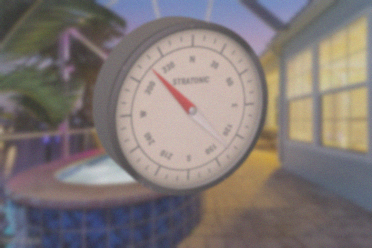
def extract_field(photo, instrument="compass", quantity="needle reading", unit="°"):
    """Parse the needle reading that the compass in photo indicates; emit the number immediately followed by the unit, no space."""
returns 315°
